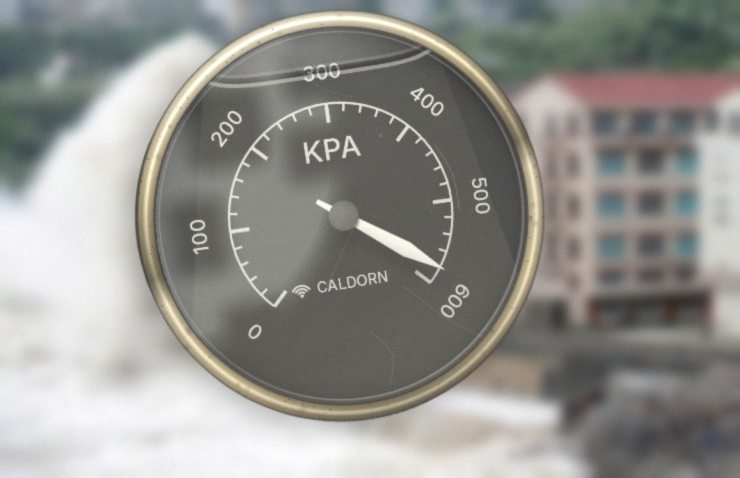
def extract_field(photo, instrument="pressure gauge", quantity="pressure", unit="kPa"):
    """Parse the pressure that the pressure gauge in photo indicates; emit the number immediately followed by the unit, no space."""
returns 580kPa
